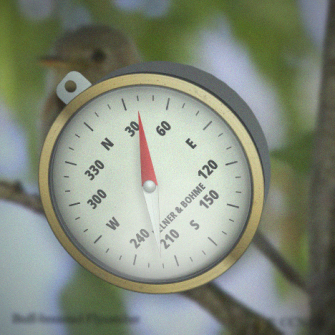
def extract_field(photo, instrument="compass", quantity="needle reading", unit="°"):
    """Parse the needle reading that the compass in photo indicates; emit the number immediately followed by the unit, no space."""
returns 40°
